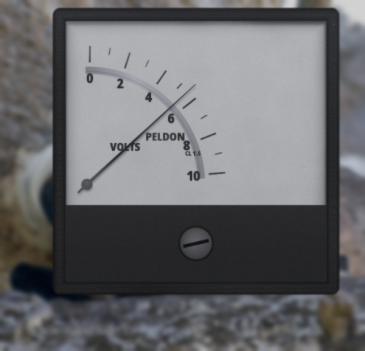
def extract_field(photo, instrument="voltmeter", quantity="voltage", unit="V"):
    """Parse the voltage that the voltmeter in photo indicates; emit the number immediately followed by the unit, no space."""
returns 5.5V
